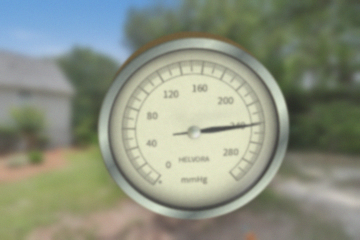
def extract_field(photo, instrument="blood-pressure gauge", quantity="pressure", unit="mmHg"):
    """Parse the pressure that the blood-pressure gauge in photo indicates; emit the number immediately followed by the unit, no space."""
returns 240mmHg
